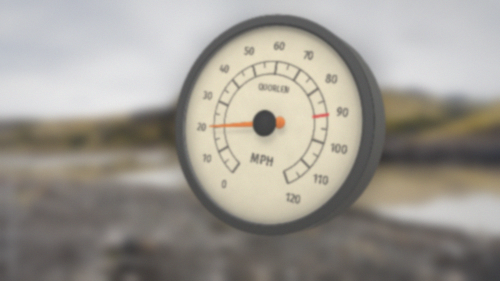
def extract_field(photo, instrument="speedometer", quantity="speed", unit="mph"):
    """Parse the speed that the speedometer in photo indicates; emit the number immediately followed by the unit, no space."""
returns 20mph
